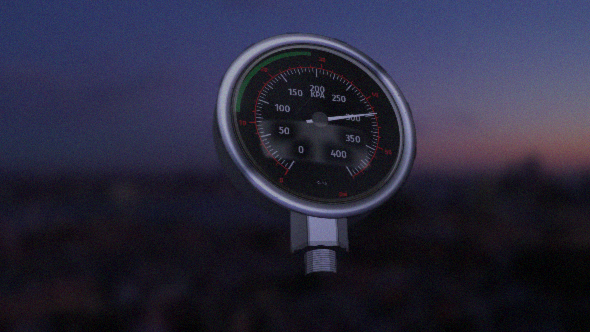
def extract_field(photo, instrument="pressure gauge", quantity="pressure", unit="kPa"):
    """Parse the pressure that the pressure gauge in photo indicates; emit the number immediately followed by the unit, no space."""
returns 300kPa
